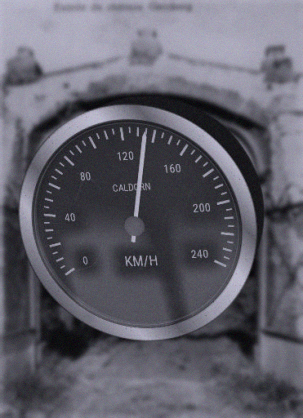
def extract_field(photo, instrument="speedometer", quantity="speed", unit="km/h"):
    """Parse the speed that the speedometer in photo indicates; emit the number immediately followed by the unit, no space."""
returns 135km/h
